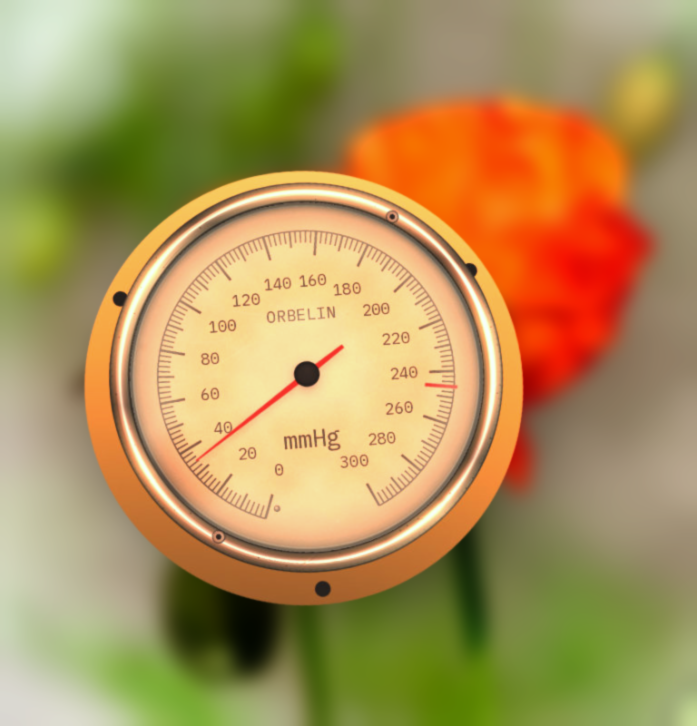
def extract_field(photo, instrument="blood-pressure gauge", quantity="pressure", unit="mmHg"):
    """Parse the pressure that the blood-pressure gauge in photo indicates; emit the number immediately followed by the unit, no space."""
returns 34mmHg
